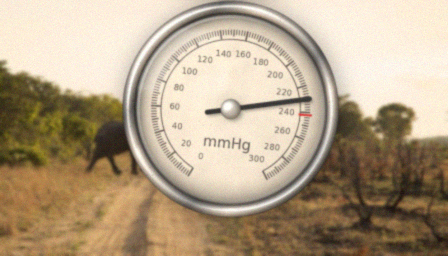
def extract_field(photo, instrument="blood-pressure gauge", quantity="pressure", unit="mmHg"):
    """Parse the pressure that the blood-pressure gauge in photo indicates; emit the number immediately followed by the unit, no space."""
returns 230mmHg
